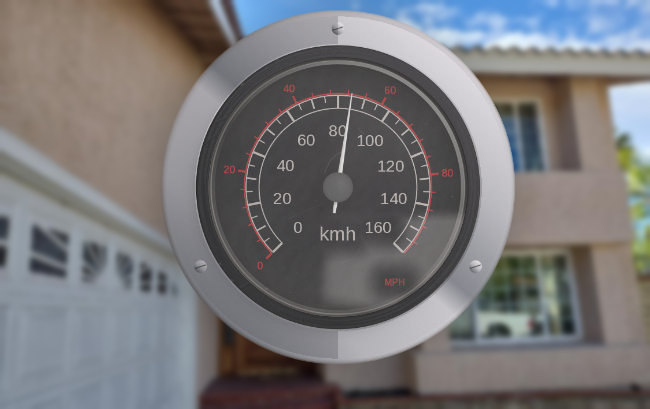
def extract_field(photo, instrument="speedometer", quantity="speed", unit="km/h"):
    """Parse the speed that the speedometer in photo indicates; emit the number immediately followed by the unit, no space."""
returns 85km/h
